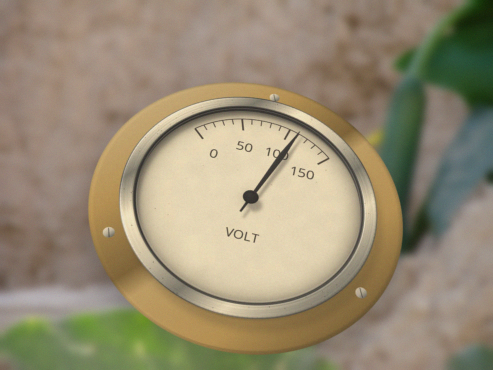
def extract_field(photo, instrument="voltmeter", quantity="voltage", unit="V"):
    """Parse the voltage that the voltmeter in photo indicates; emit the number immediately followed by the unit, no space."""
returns 110V
